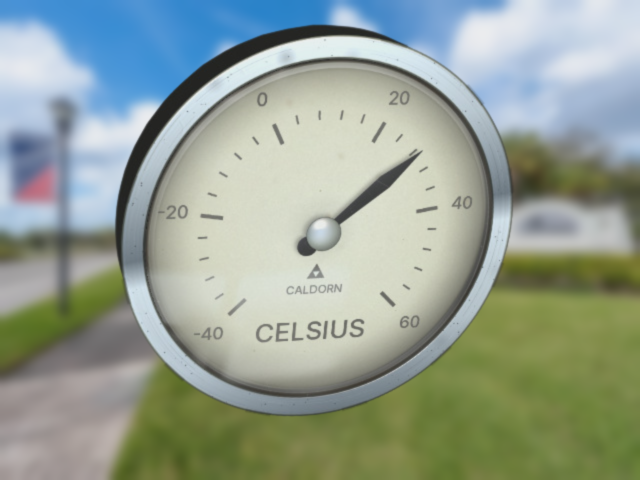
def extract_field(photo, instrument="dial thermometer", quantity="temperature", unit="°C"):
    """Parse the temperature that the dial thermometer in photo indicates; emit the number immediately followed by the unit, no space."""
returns 28°C
